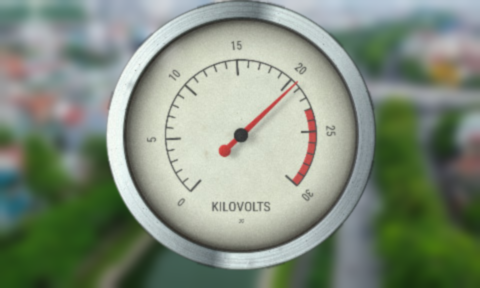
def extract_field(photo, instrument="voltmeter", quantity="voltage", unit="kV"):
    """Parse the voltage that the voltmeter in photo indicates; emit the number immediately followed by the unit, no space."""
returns 20.5kV
